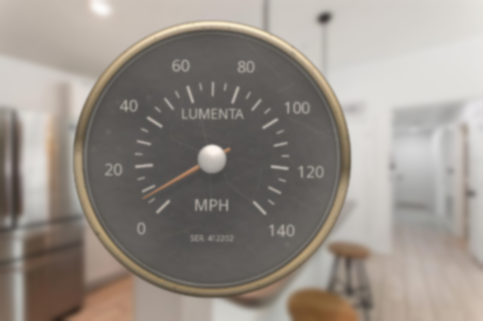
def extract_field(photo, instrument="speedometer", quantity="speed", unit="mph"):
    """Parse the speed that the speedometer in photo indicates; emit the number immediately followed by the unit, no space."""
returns 7.5mph
